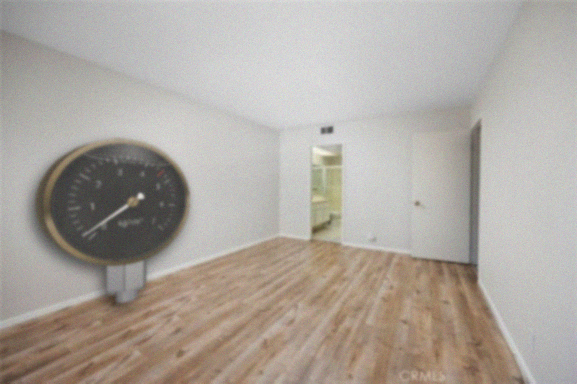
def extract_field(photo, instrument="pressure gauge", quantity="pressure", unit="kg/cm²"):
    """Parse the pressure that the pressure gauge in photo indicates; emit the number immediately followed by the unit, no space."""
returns 0.2kg/cm²
